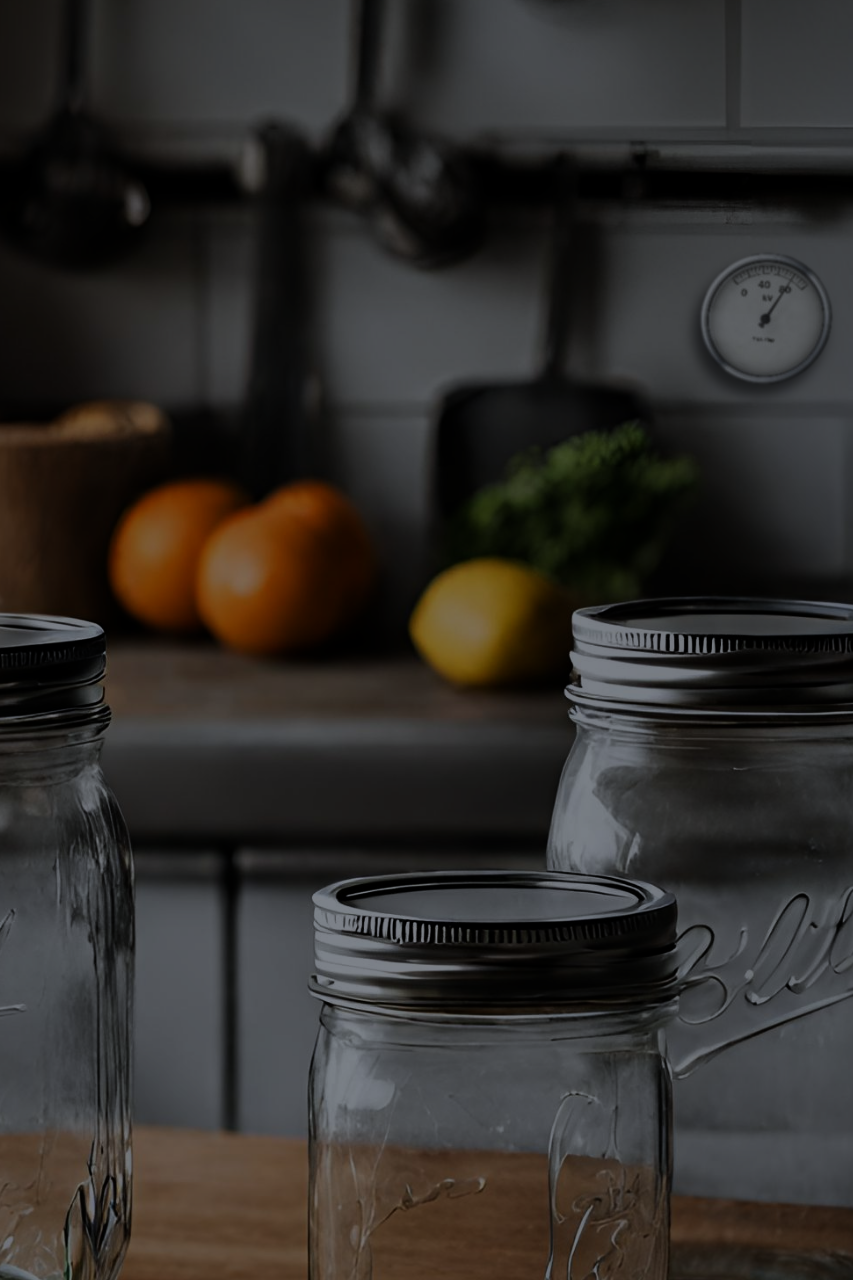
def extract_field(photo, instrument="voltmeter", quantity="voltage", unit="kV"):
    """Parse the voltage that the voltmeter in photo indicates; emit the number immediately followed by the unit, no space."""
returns 80kV
